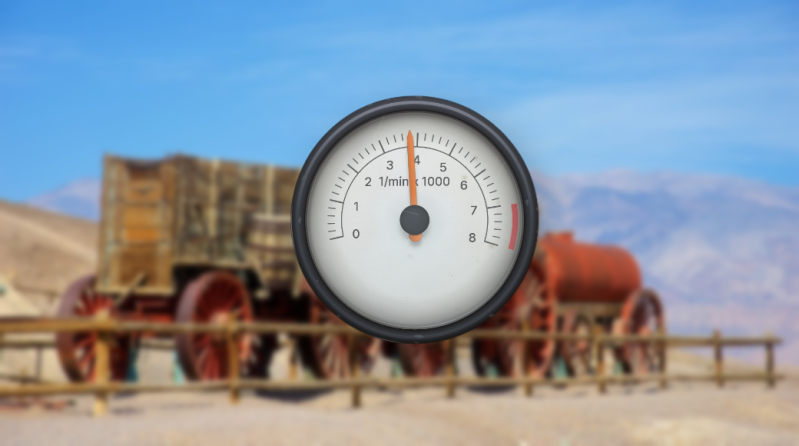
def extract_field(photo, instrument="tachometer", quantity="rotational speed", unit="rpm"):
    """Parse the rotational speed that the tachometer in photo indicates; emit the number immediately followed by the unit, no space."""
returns 3800rpm
